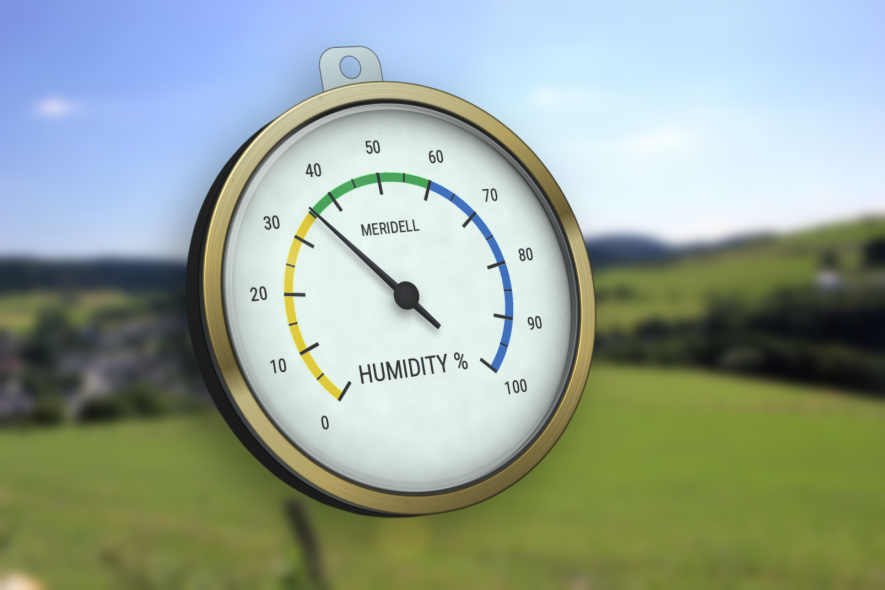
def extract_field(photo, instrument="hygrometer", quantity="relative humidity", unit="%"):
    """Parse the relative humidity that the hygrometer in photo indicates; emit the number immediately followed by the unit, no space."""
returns 35%
